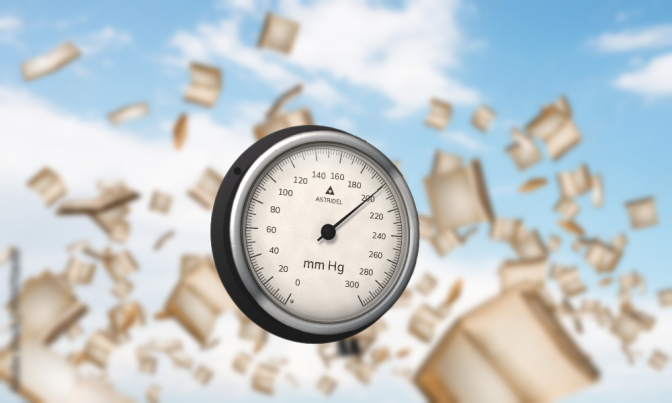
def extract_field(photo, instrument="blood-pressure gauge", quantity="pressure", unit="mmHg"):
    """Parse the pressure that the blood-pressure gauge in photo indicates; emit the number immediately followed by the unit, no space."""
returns 200mmHg
